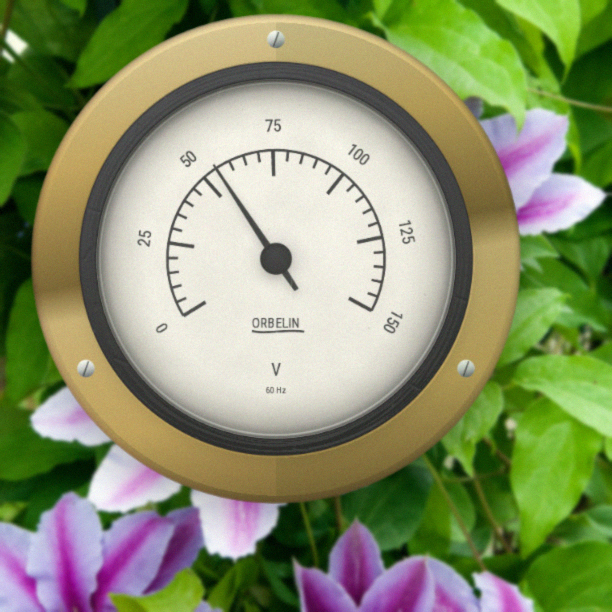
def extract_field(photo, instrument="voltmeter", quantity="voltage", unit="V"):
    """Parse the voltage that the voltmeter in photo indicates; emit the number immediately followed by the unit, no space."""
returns 55V
